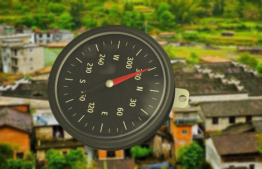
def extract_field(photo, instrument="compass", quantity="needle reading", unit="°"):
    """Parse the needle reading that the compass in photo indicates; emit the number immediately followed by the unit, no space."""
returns 330°
